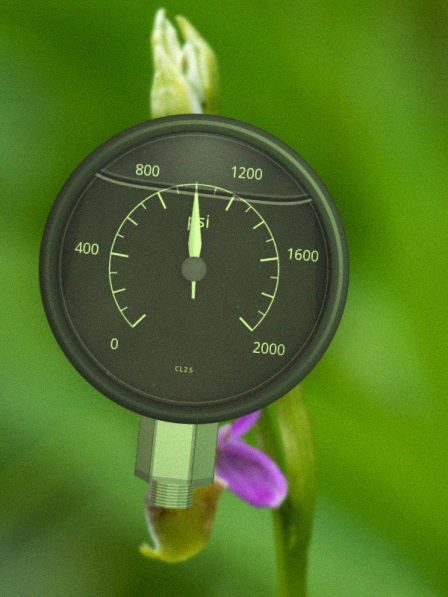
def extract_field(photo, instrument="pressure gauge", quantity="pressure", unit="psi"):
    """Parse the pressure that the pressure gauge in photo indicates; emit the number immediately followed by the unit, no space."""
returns 1000psi
